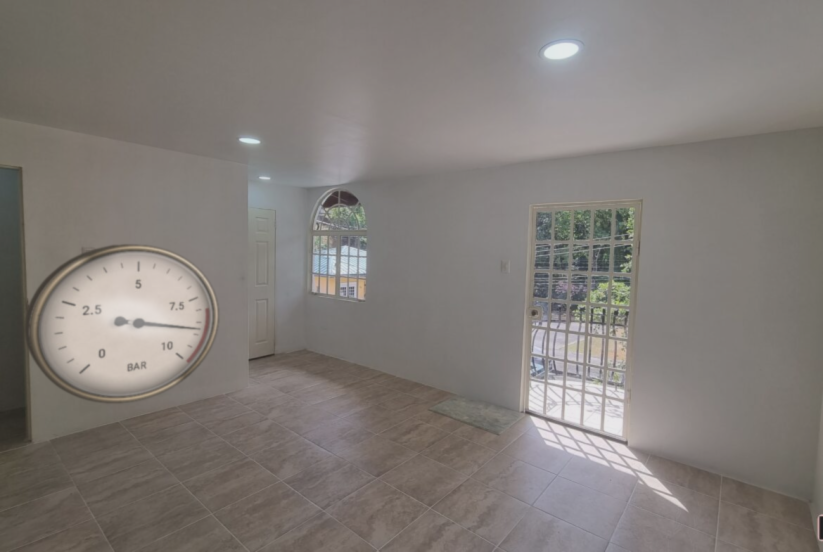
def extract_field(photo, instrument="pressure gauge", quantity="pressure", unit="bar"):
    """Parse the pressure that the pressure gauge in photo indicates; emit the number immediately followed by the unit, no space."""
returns 8.75bar
